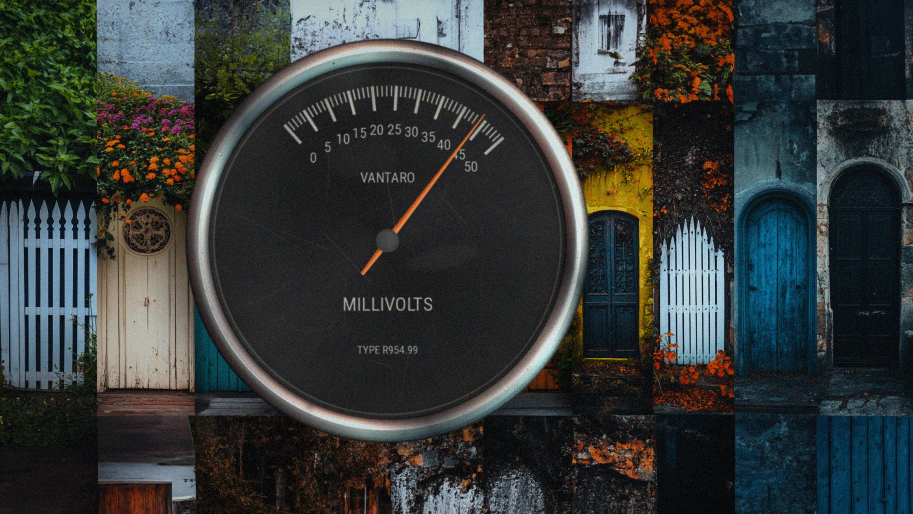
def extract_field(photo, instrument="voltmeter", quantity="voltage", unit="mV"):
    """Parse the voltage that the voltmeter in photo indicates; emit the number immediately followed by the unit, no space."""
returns 44mV
